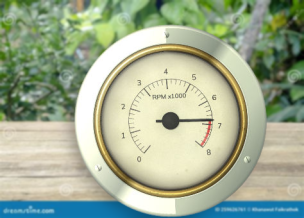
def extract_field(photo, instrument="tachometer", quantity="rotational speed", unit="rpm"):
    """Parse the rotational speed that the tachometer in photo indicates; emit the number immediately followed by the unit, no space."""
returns 6800rpm
